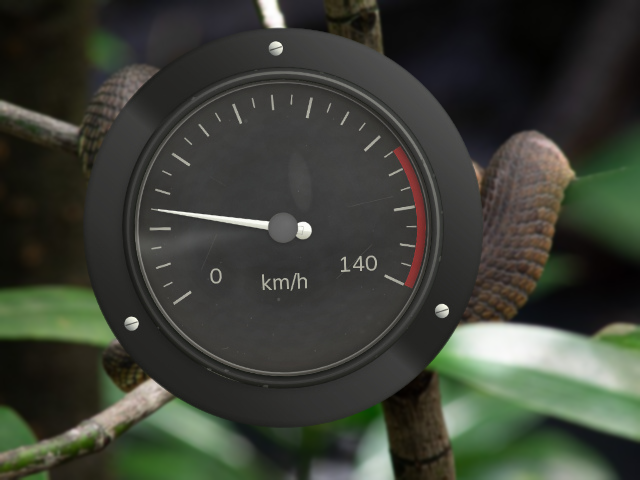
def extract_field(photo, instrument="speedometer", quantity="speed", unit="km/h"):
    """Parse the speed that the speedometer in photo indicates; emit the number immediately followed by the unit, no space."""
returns 25km/h
